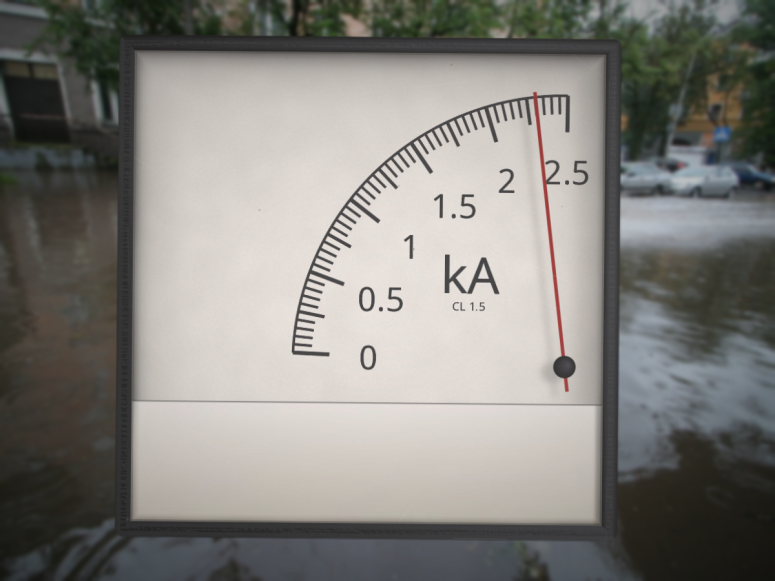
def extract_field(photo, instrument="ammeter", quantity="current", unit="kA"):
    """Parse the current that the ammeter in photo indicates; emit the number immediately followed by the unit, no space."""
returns 2.3kA
